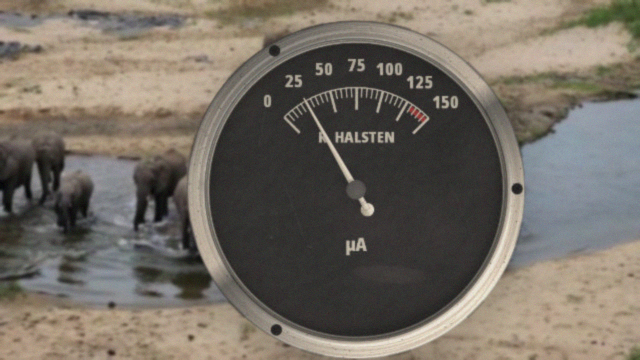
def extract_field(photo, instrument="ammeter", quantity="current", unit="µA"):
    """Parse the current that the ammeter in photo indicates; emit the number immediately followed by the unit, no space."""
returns 25µA
